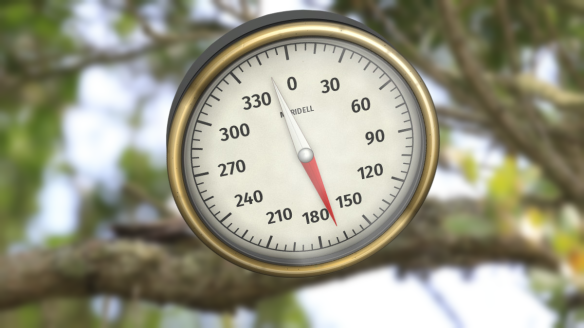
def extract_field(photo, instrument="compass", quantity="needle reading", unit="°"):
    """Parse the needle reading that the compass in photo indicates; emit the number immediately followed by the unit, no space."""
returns 167.5°
